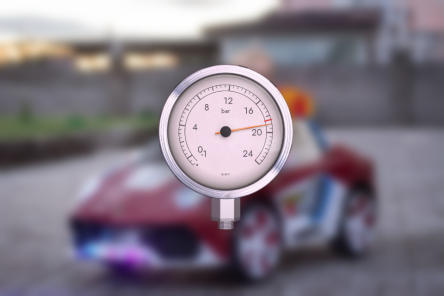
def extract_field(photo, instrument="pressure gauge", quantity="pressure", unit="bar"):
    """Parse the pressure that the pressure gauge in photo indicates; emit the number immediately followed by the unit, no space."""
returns 19bar
